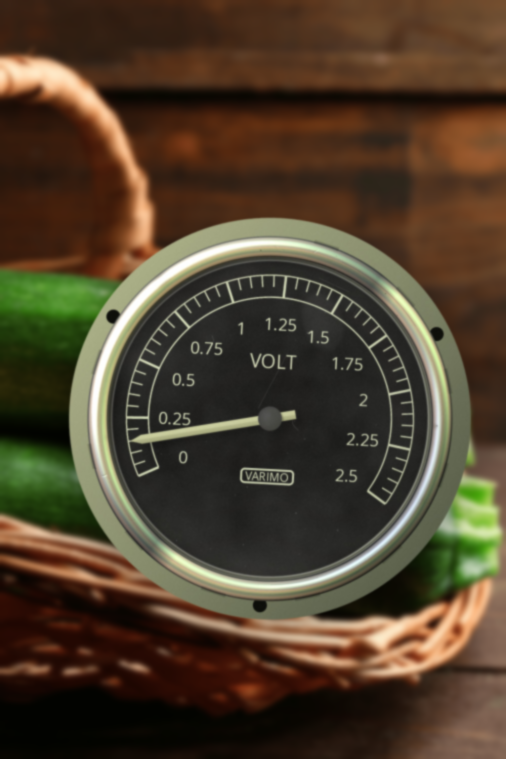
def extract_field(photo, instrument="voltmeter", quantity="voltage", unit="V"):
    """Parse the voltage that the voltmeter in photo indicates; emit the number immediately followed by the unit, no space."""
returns 0.15V
